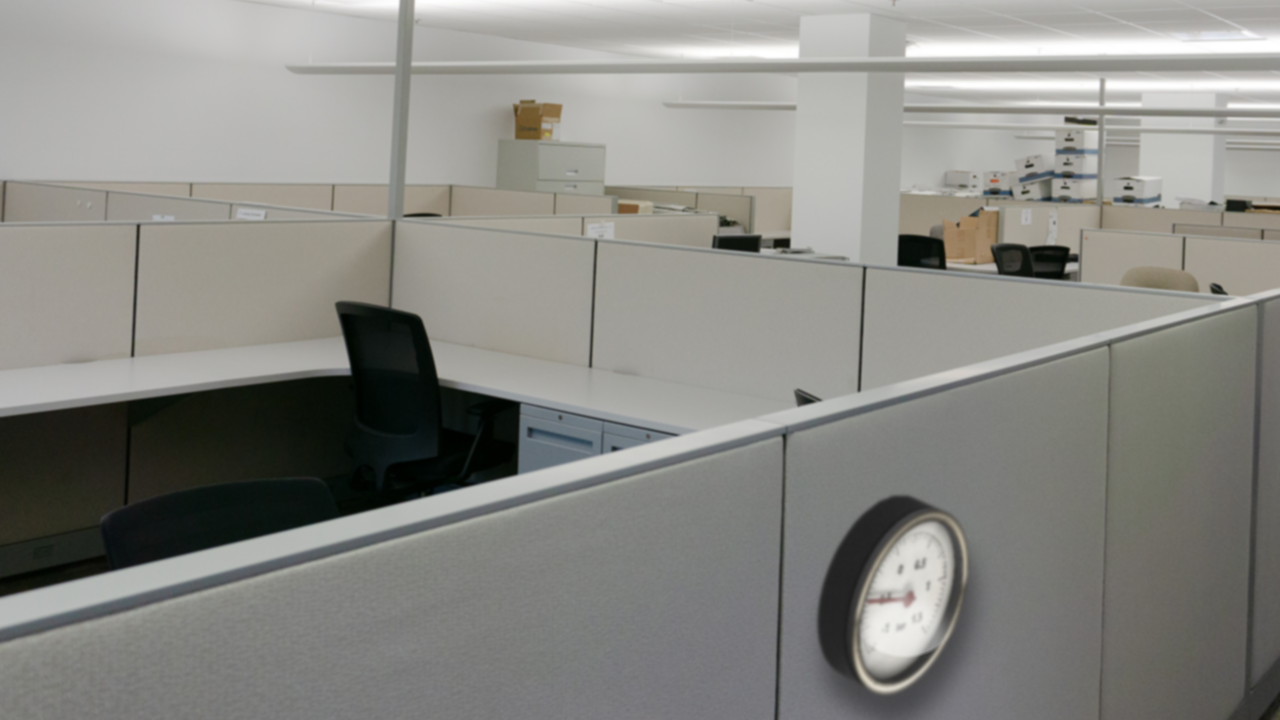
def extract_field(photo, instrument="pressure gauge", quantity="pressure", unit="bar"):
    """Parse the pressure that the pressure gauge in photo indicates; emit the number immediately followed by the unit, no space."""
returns -0.5bar
